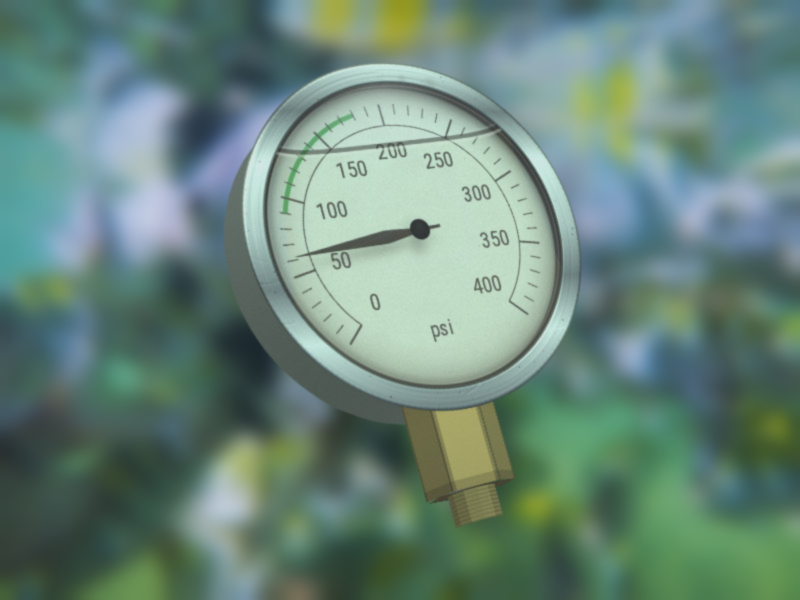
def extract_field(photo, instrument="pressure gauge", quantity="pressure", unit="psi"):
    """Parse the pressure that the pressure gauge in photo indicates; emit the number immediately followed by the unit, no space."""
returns 60psi
